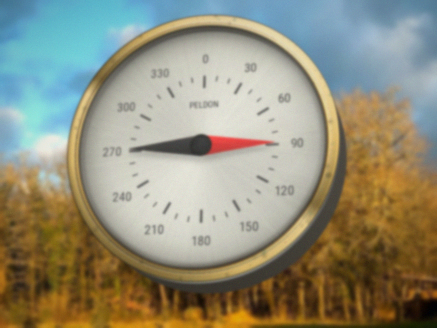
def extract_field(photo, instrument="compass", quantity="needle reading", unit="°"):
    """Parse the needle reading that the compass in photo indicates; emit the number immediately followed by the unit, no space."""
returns 90°
